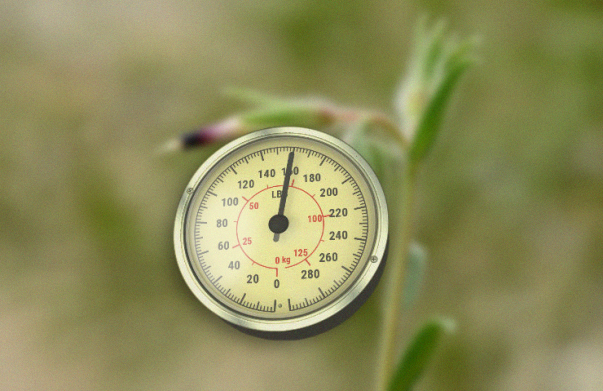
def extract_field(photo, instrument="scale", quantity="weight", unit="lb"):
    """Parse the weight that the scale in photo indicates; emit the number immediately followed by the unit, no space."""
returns 160lb
